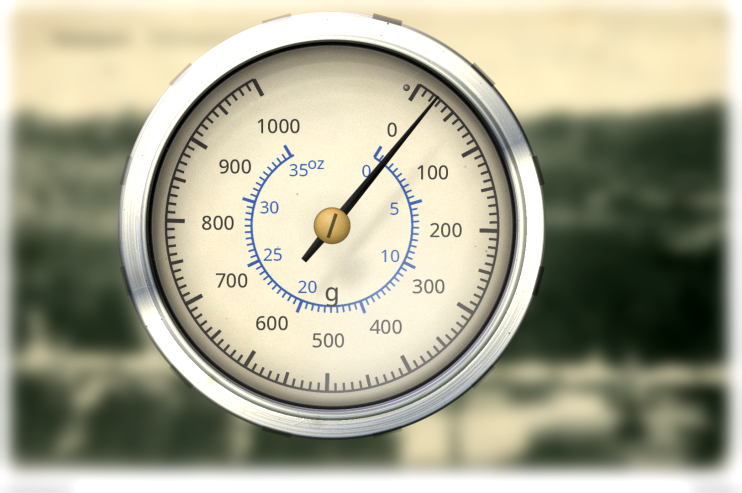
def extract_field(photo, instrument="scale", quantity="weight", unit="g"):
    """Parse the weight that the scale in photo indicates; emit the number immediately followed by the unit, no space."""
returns 25g
